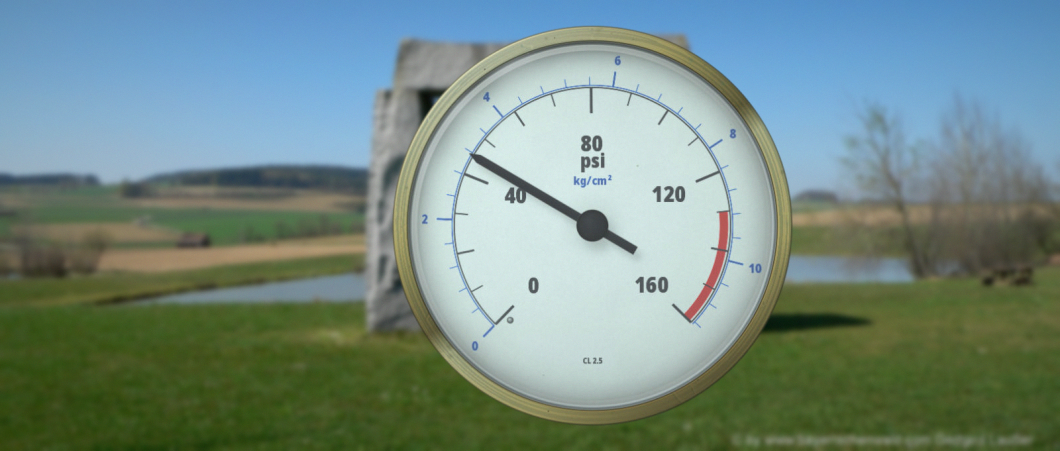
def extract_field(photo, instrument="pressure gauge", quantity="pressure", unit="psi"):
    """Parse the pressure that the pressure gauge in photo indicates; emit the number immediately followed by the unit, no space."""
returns 45psi
